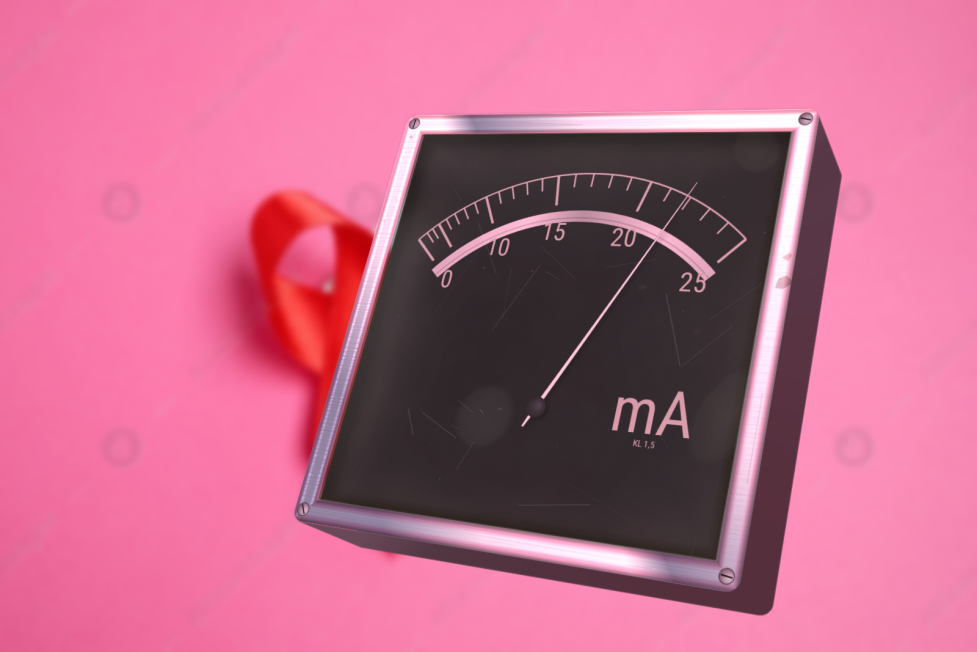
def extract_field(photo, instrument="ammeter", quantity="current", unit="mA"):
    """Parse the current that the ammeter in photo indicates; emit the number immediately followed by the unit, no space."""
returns 22mA
